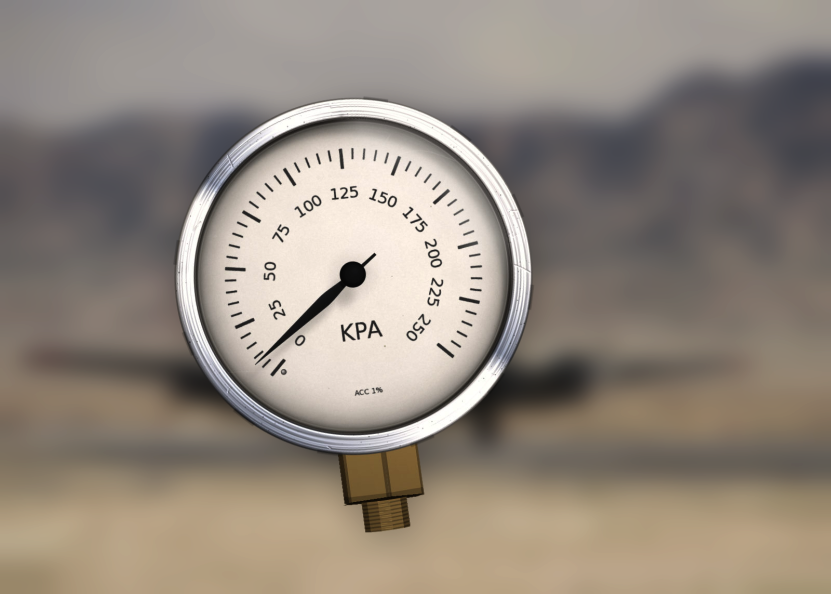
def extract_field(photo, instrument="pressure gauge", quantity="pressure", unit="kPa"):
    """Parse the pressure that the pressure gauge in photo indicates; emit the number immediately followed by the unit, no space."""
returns 7.5kPa
